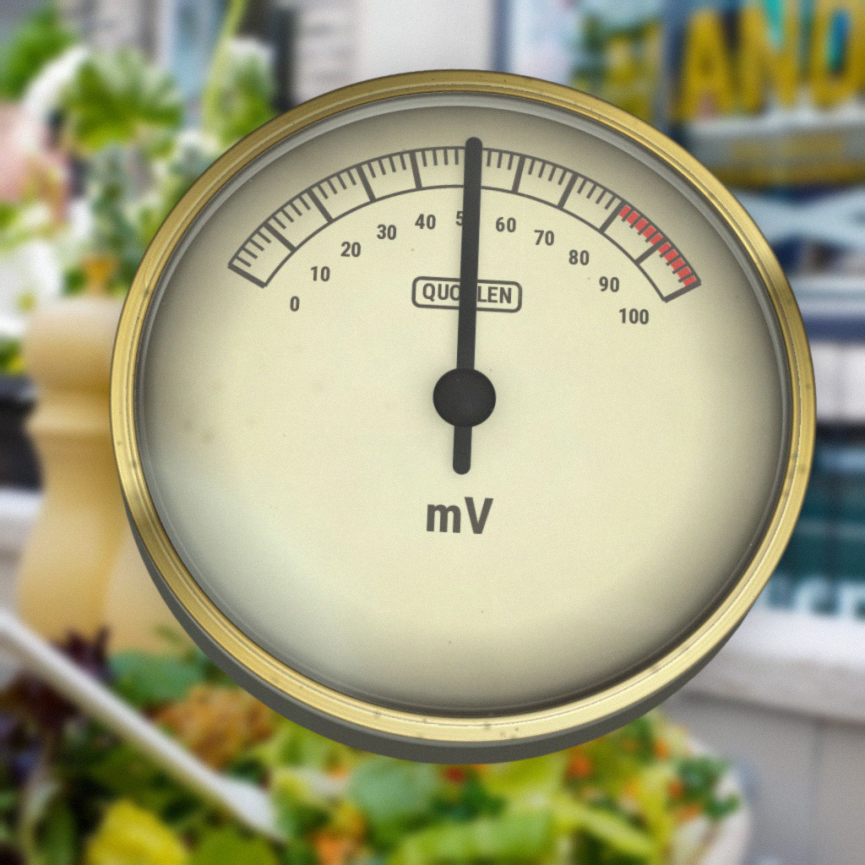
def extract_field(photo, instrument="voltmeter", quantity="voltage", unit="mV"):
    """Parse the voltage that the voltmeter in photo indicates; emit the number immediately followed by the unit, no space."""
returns 51mV
